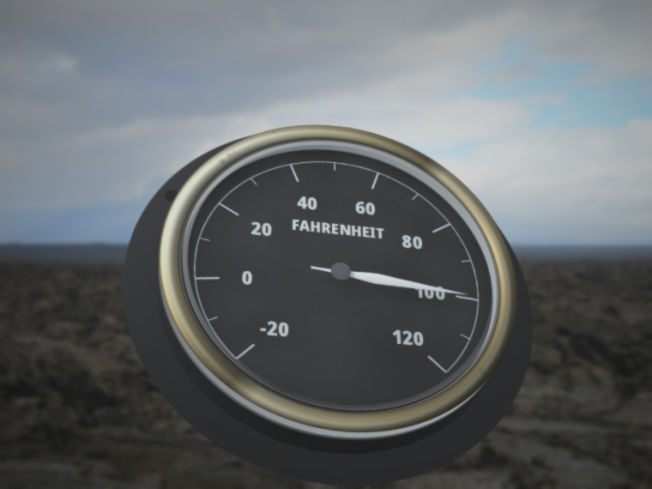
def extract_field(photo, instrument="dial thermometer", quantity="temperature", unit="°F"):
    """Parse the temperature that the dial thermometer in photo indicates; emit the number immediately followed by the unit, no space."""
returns 100°F
